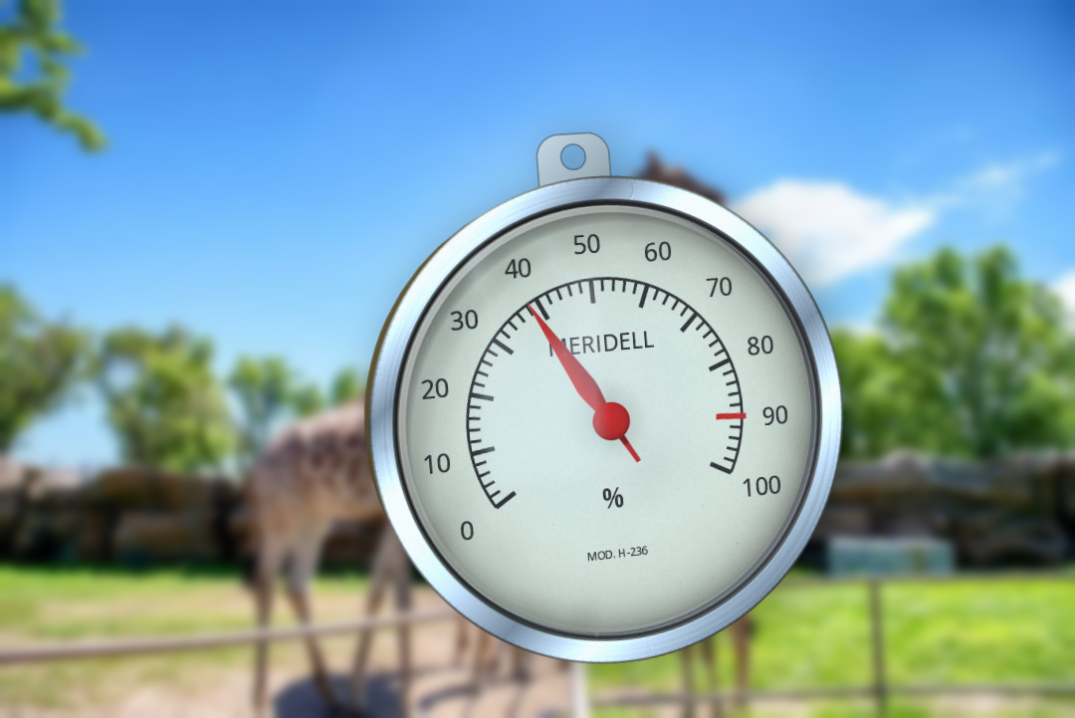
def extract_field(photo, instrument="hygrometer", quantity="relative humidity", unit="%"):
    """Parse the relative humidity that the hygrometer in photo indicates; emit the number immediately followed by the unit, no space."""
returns 38%
